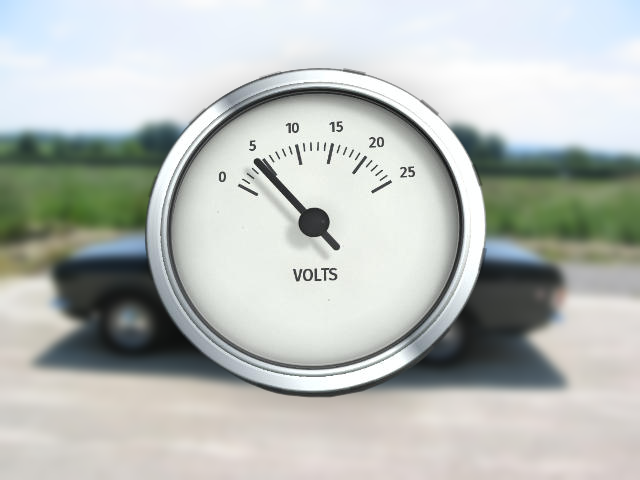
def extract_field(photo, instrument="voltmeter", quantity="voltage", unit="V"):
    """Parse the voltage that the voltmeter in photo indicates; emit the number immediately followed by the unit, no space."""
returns 4V
